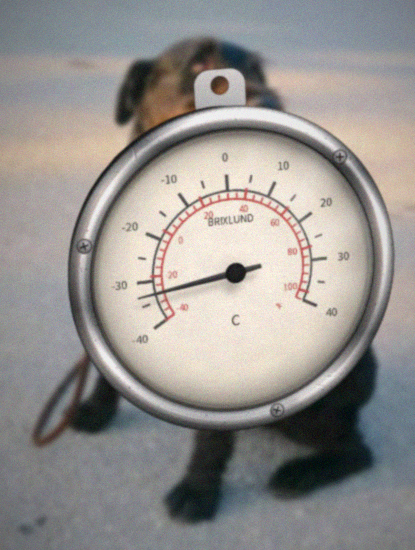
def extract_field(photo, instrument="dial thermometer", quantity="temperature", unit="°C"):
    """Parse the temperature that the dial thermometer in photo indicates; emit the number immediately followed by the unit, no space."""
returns -32.5°C
